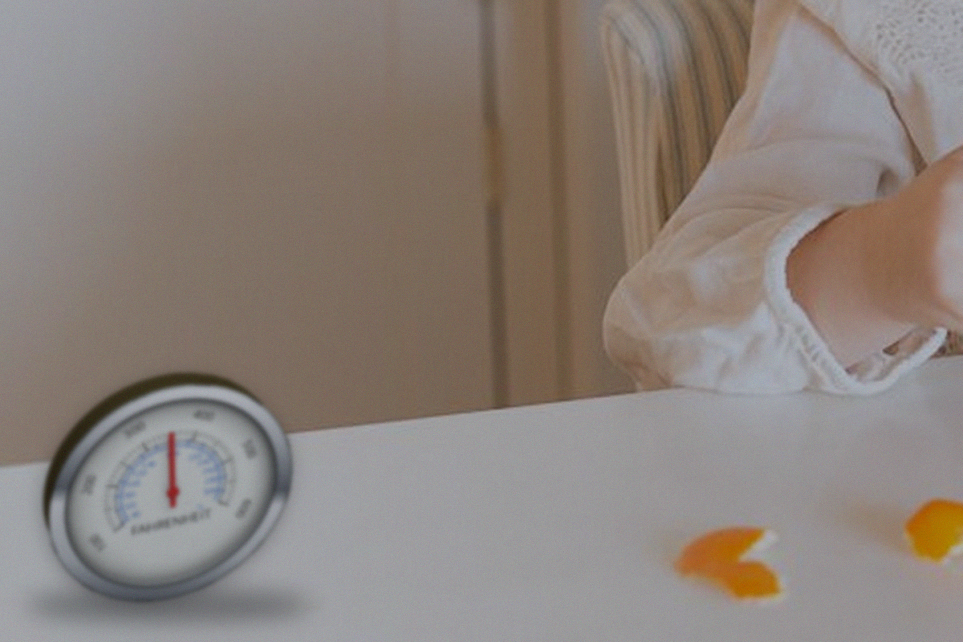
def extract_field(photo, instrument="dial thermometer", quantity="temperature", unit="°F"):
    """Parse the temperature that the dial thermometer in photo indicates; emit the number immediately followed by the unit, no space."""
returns 350°F
